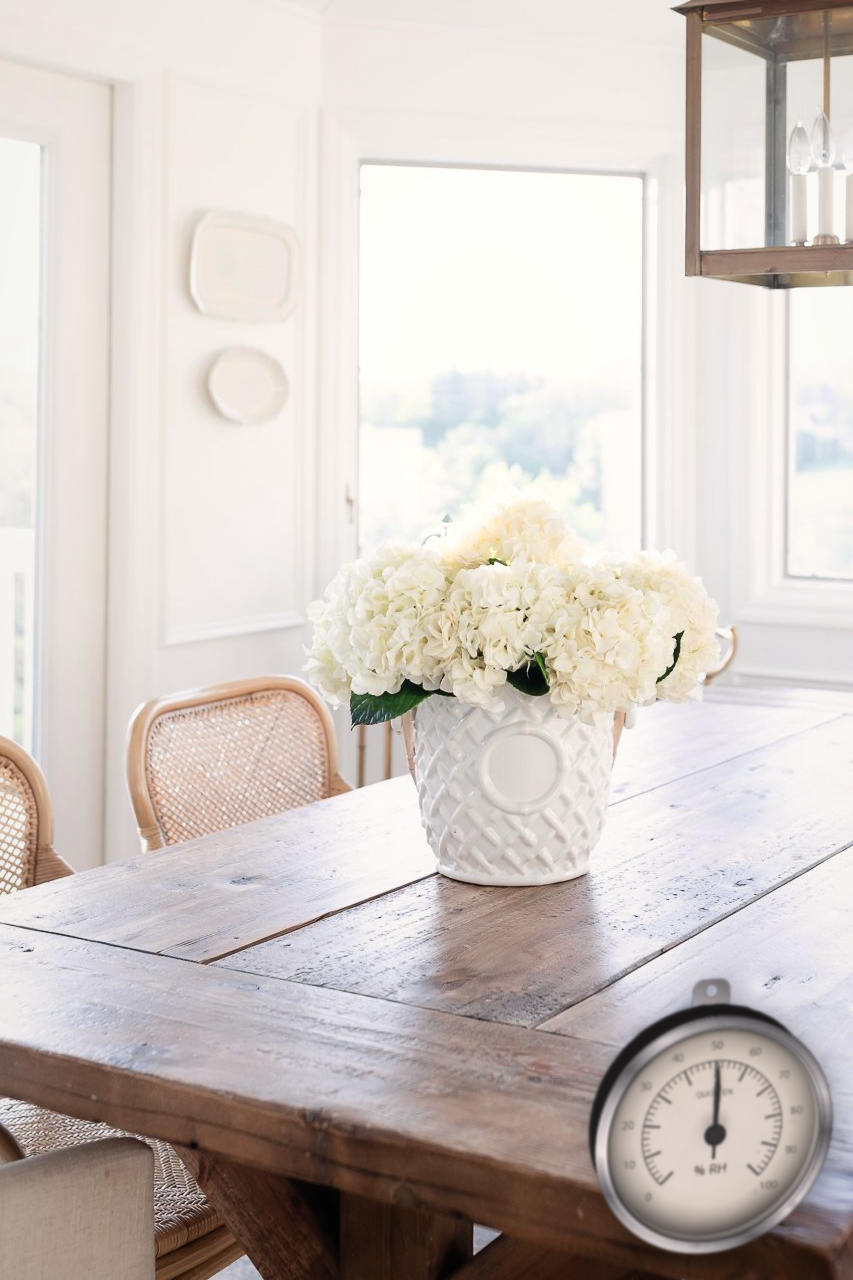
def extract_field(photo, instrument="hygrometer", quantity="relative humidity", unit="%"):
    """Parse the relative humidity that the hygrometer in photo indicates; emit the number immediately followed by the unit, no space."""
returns 50%
